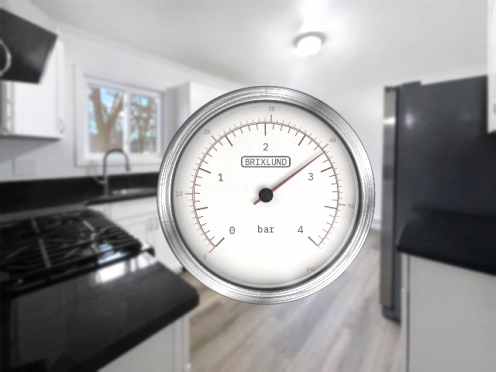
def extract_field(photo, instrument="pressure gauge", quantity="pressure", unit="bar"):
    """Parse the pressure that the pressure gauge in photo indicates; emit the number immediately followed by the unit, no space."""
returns 2.8bar
